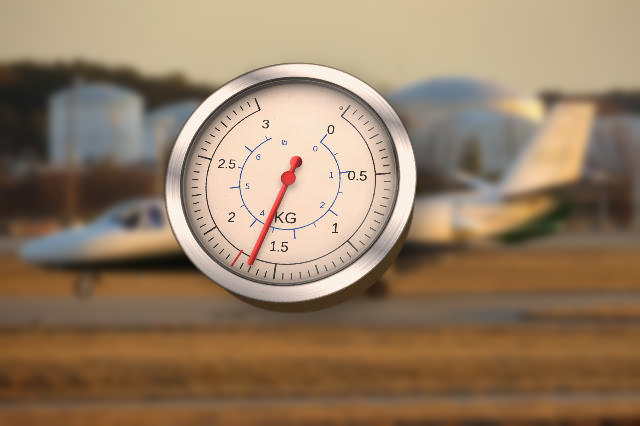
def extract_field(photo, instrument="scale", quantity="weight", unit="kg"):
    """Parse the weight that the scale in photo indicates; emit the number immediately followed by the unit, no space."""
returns 1.65kg
